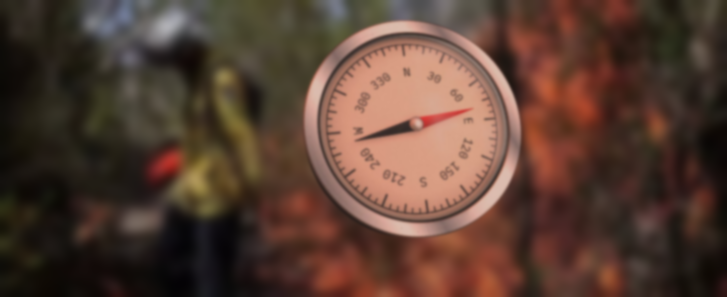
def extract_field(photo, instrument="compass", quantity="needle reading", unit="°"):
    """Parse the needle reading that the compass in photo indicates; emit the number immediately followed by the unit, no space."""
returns 80°
